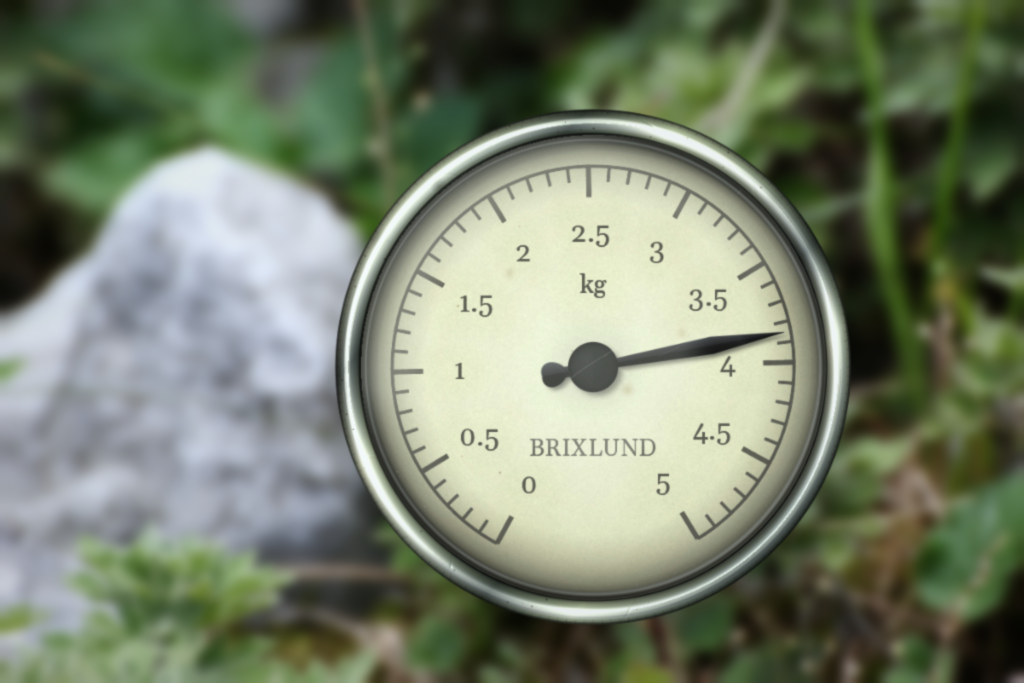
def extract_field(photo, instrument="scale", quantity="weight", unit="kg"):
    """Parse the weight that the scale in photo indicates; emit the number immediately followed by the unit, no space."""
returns 3.85kg
